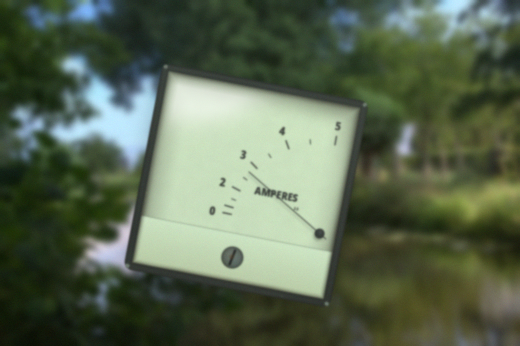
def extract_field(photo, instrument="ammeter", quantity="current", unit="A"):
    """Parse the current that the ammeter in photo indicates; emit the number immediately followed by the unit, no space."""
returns 2.75A
